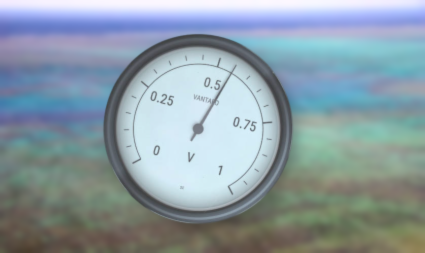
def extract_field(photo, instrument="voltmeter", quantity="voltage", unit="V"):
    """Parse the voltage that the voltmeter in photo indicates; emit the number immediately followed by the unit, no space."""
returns 0.55V
